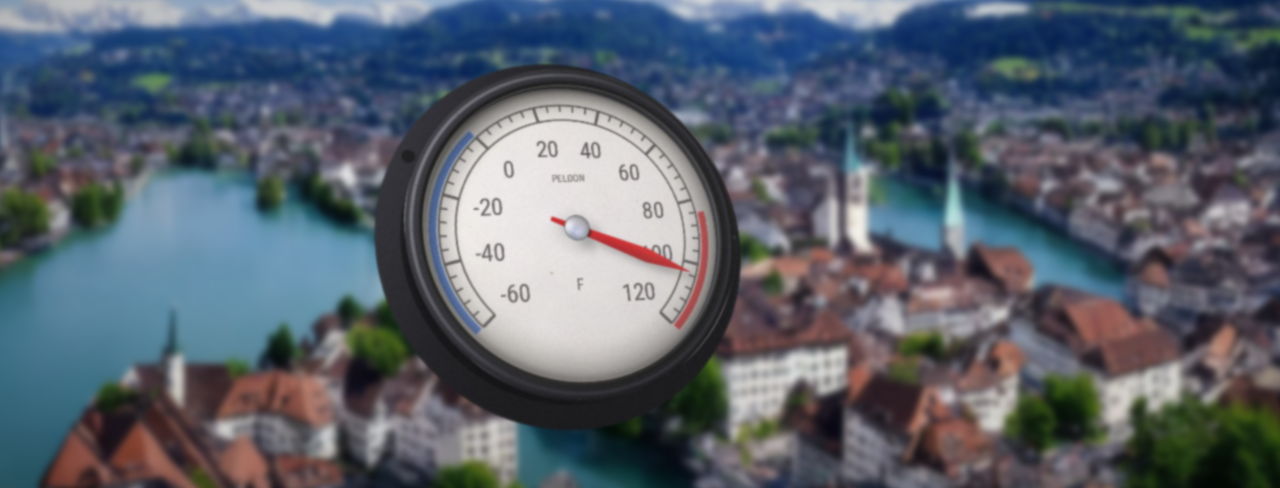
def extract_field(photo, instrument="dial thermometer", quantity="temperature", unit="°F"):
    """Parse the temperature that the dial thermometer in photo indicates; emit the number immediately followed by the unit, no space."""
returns 104°F
